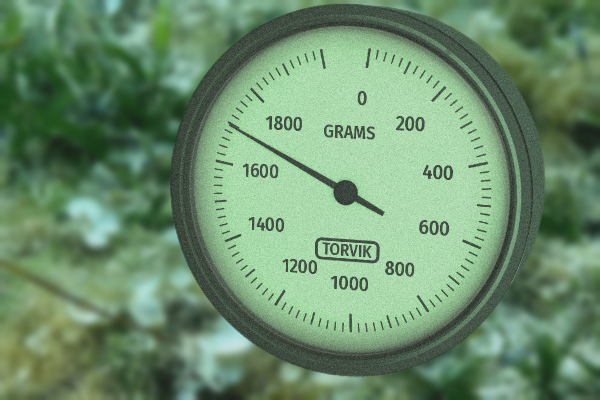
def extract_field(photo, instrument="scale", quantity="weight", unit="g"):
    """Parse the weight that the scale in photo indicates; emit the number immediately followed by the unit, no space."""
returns 1700g
